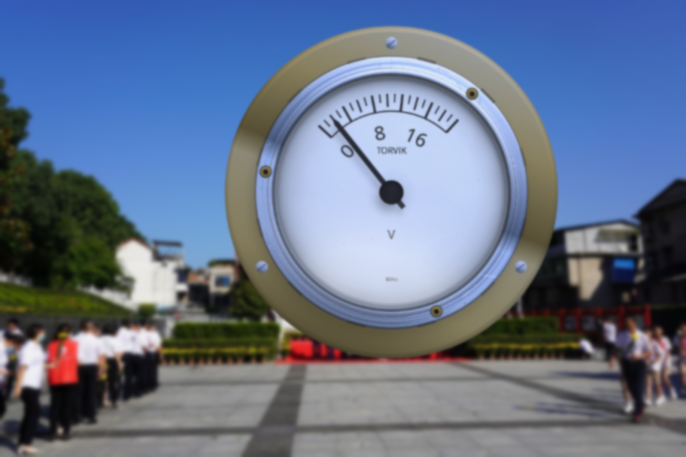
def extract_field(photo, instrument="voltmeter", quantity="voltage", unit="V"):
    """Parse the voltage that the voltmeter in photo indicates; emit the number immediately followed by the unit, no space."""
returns 2V
